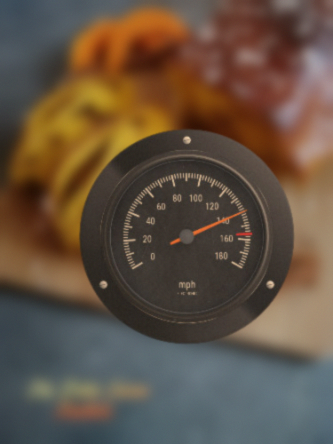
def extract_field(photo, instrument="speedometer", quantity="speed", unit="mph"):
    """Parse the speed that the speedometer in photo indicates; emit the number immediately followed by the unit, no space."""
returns 140mph
